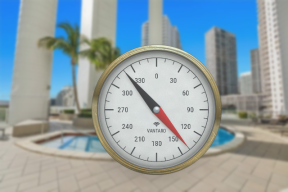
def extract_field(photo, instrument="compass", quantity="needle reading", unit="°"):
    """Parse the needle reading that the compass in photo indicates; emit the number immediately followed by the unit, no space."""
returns 140°
